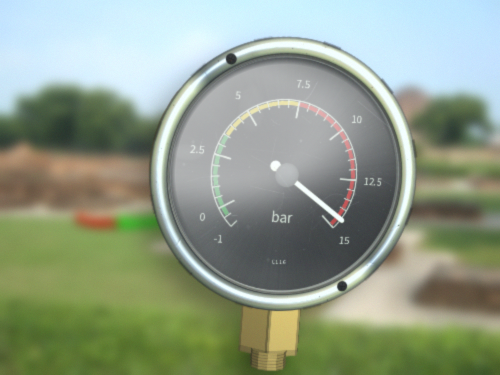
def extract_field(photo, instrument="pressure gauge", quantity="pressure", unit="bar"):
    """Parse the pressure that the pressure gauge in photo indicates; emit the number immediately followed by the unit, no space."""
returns 14.5bar
